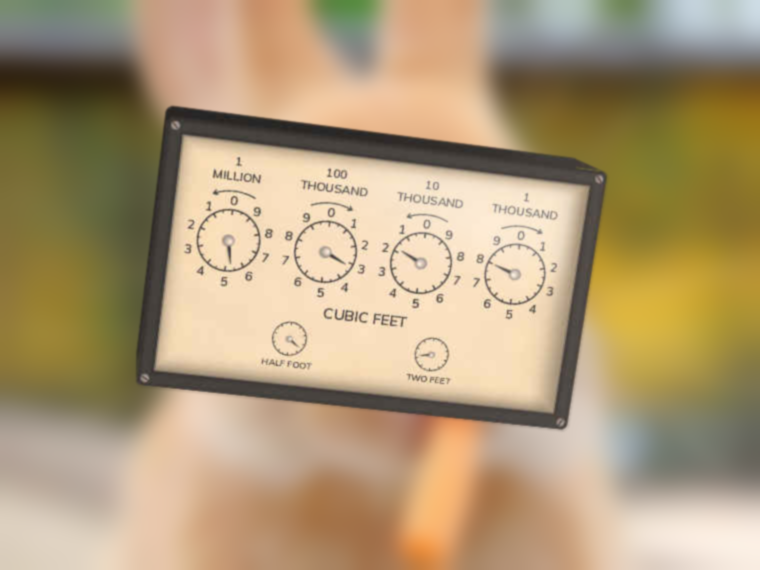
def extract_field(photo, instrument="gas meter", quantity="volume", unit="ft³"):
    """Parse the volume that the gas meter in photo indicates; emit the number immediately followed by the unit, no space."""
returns 531800ft³
